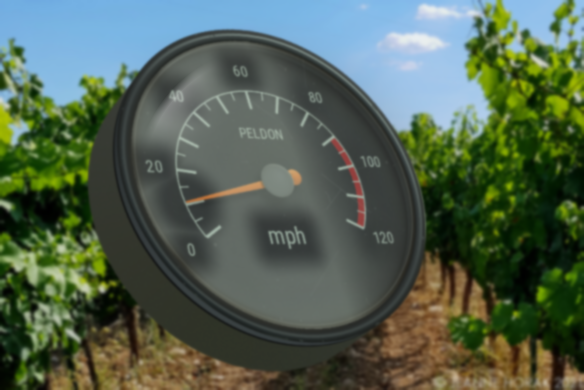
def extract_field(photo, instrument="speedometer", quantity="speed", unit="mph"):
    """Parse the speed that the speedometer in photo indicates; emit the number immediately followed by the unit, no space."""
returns 10mph
